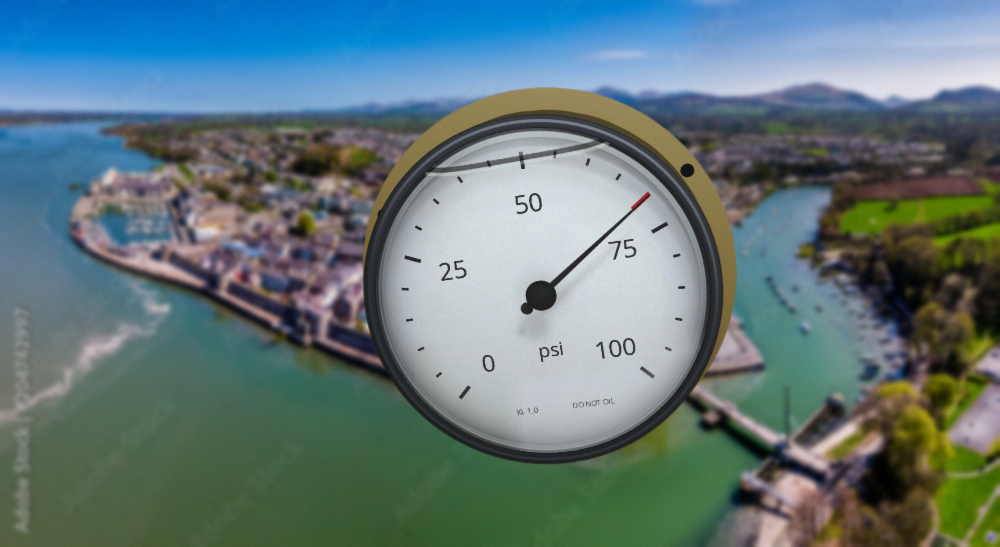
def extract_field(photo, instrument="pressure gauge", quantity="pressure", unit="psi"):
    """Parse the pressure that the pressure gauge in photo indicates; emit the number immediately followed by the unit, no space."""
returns 70psi
